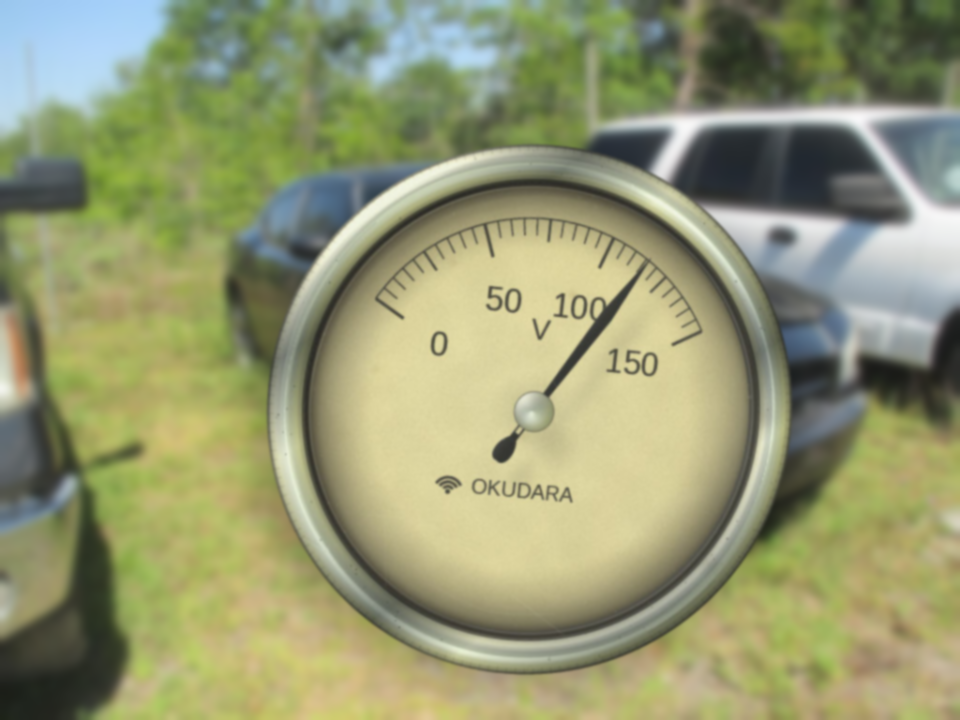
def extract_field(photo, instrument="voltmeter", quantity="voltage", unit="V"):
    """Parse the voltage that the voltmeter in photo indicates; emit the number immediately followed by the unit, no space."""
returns 115V
